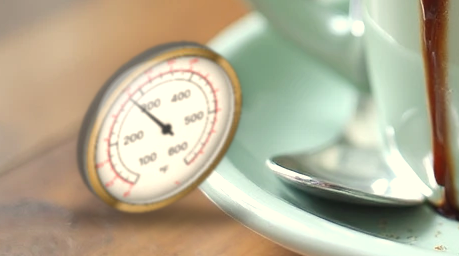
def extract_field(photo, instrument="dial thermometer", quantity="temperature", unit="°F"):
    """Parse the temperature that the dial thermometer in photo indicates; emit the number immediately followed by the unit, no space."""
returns 280°F
